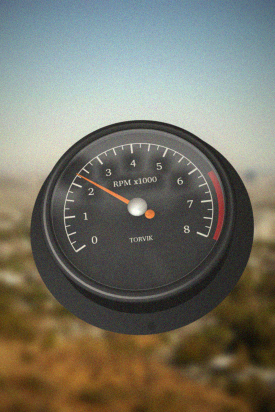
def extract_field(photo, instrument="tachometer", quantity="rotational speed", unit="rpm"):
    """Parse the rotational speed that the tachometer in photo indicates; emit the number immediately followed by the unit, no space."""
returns 2250rpm
